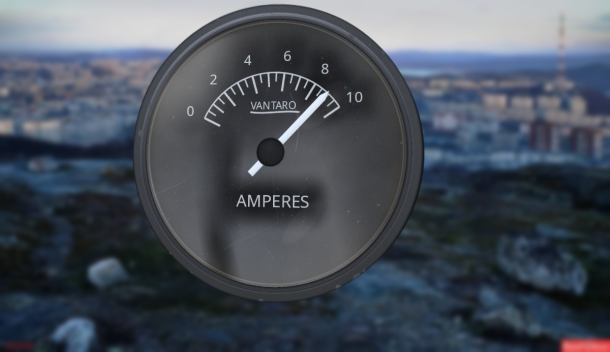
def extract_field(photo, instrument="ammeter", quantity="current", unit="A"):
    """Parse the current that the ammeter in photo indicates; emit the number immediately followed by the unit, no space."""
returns 9A
